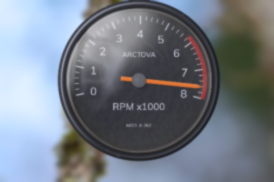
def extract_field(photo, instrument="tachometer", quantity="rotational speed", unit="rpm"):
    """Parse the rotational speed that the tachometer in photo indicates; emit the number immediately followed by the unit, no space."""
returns 7600rpm
